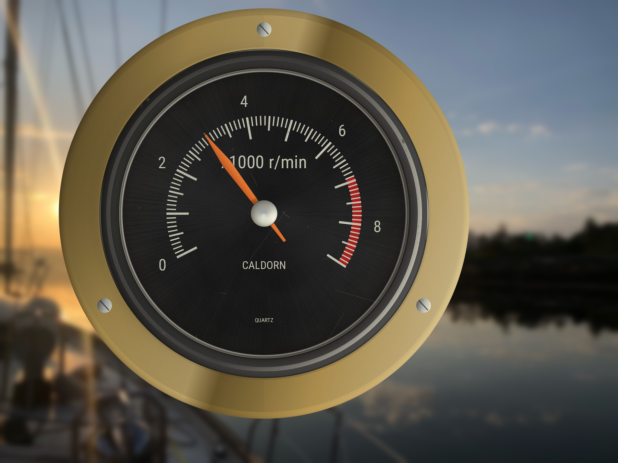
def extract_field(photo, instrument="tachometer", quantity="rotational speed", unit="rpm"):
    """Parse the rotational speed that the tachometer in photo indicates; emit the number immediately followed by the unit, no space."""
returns 3000rpm
